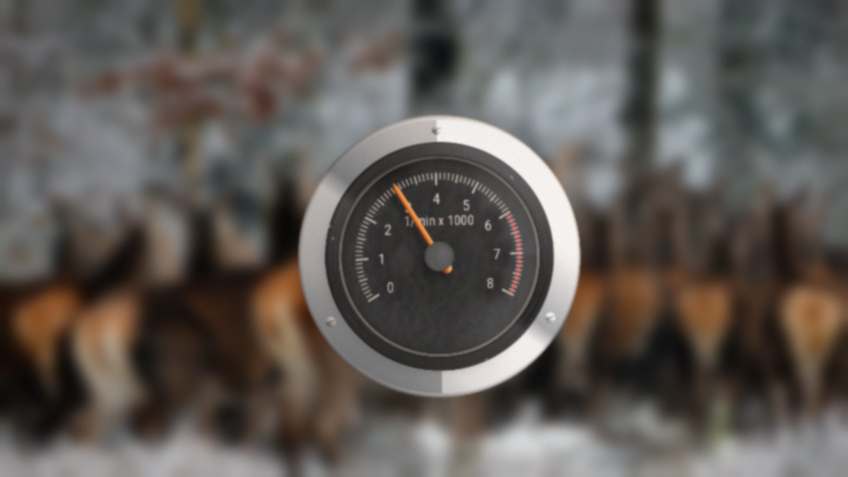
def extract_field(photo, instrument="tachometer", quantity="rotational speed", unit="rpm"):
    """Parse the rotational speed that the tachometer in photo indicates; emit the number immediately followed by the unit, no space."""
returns 3000rpm
